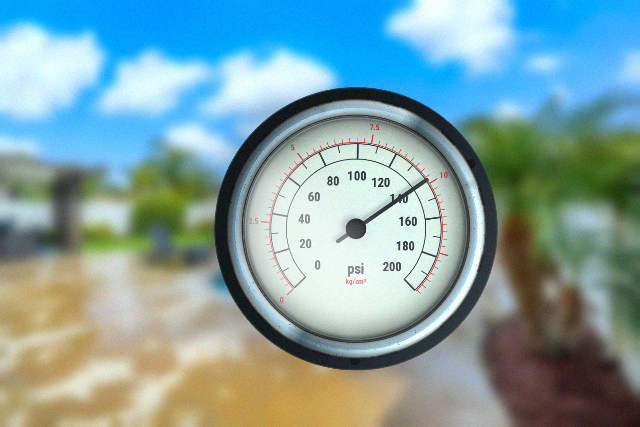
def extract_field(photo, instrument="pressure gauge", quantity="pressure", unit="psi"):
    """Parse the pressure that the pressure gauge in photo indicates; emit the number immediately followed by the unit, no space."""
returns 140psi
